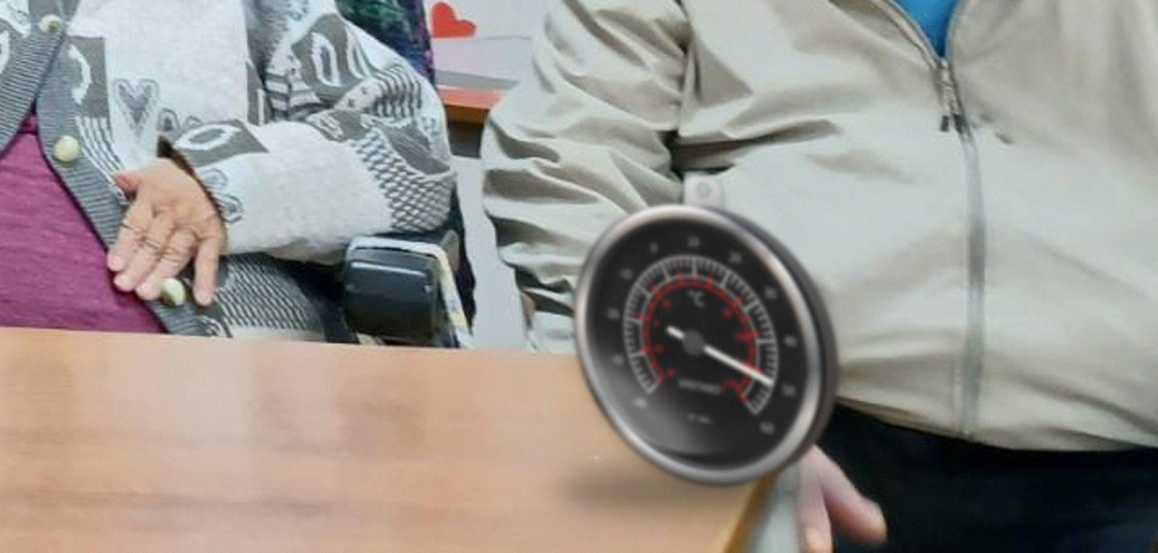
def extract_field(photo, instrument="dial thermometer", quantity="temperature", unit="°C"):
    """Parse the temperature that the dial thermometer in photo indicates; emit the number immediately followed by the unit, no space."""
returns 50°C
